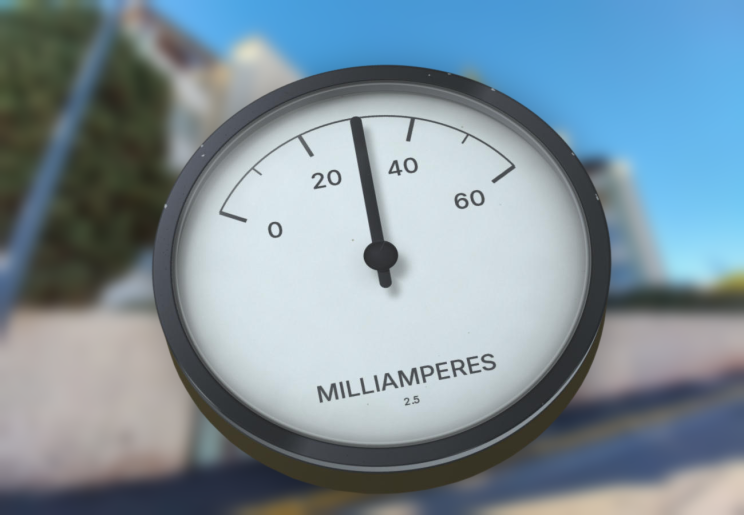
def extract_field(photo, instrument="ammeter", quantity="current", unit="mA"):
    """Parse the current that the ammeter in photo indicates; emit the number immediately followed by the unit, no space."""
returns 30mA
